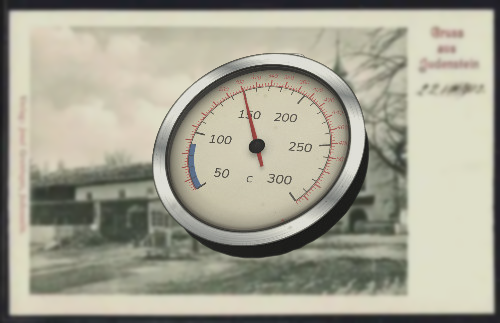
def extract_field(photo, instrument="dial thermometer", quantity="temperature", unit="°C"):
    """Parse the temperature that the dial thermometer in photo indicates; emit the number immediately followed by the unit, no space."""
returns 150°C
